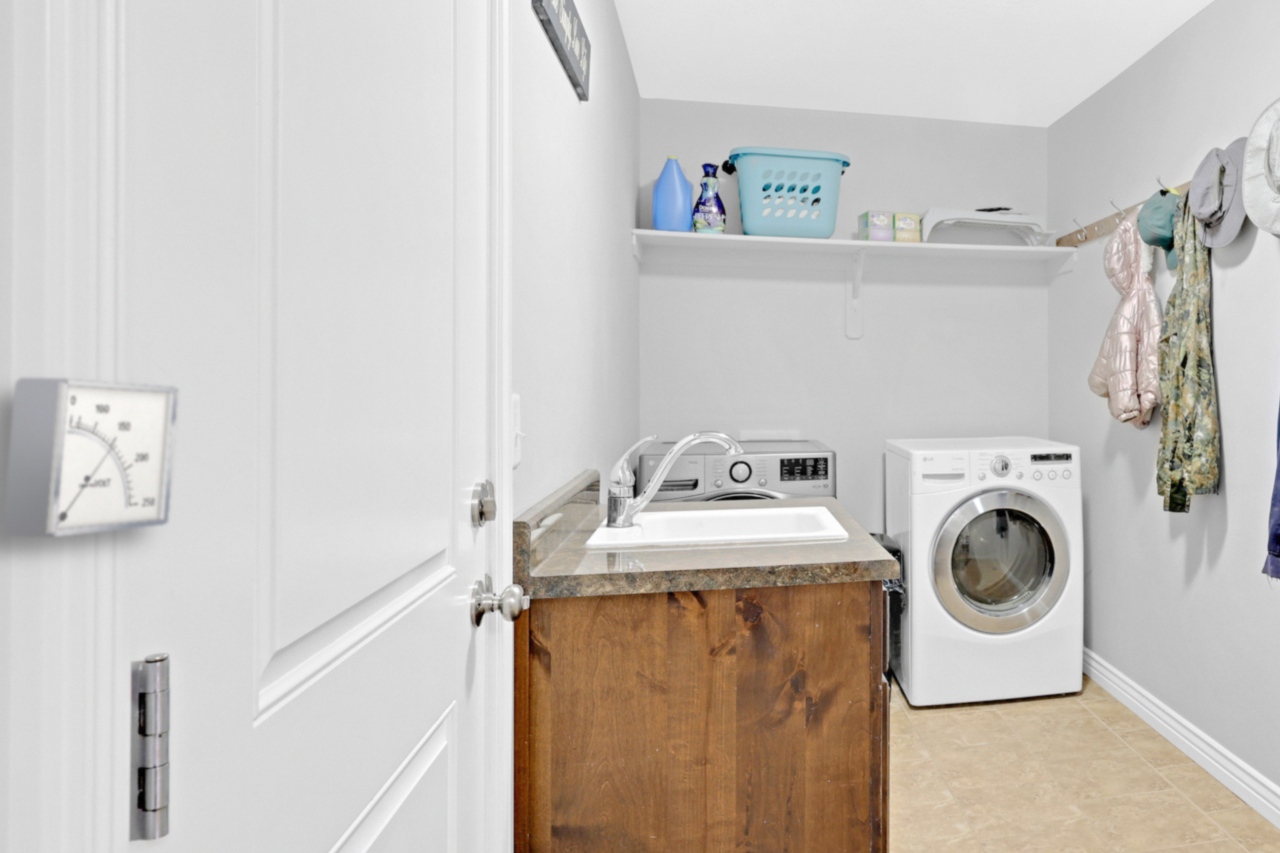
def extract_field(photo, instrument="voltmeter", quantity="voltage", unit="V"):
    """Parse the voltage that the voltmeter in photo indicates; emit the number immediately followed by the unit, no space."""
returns 150V
